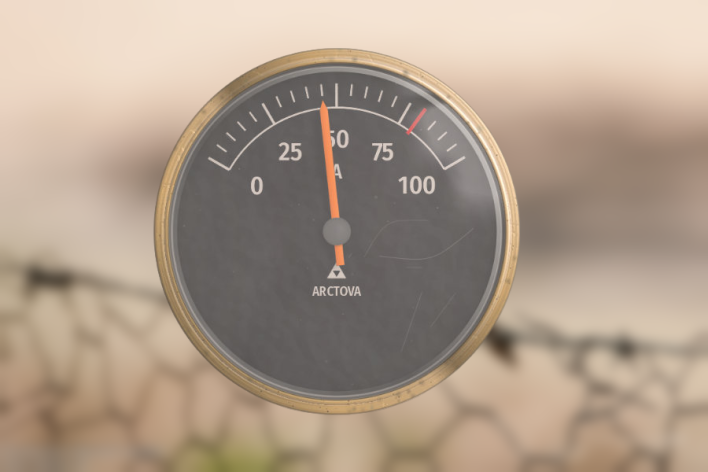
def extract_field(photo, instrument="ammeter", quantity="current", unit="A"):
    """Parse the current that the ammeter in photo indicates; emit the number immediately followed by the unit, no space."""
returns 45A
